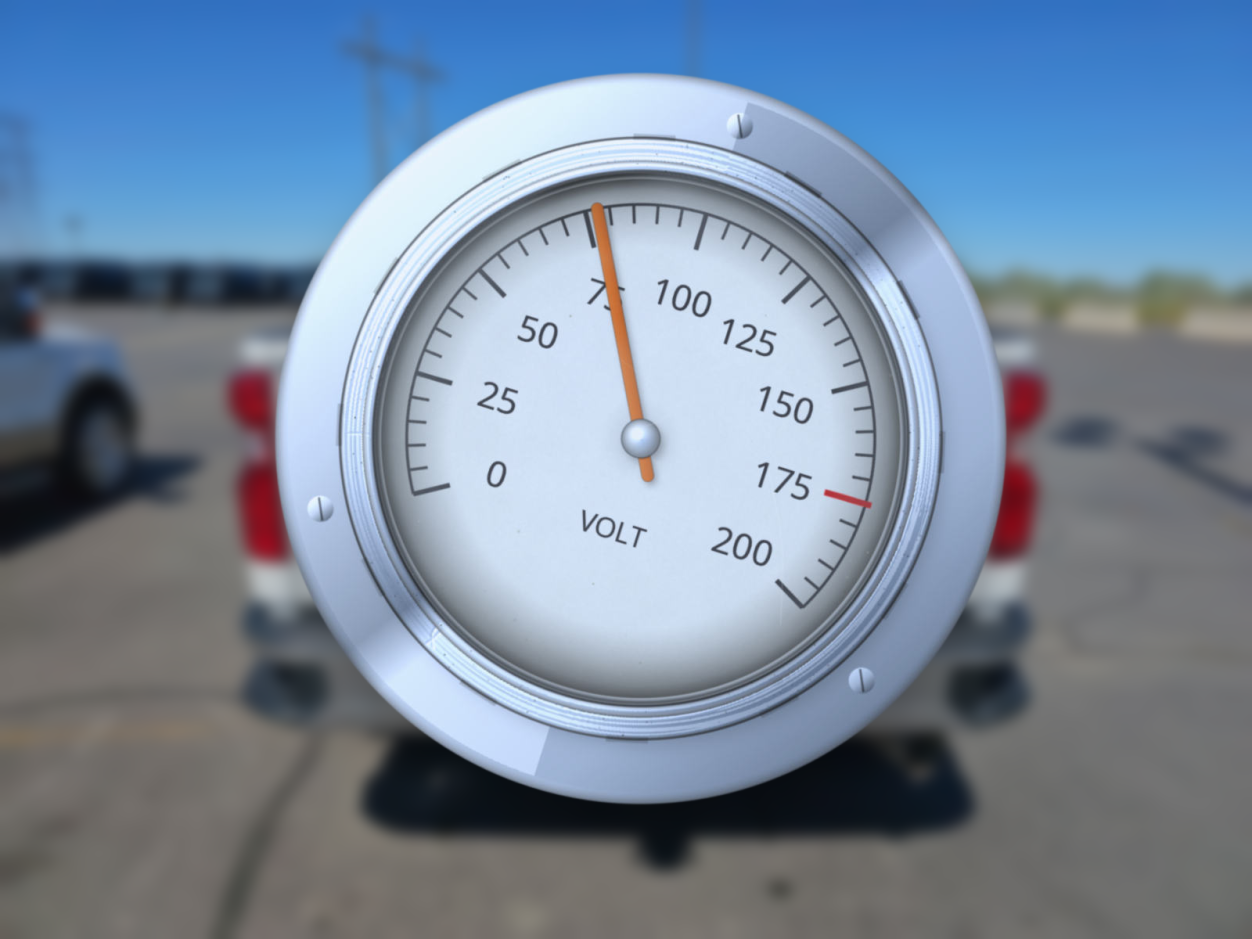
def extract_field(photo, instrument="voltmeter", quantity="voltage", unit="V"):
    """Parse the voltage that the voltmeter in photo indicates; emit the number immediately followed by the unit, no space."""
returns 77.5V
